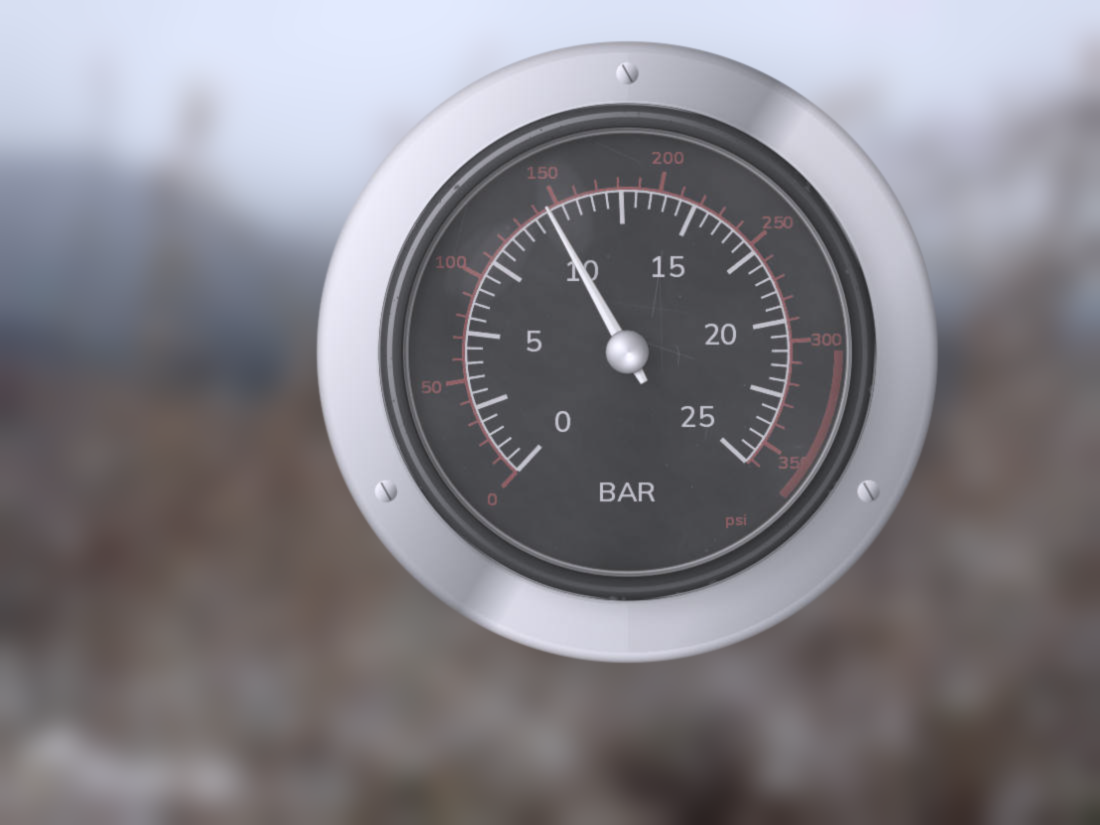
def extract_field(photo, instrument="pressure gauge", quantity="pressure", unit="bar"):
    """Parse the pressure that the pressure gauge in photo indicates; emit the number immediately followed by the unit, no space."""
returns 10bar
